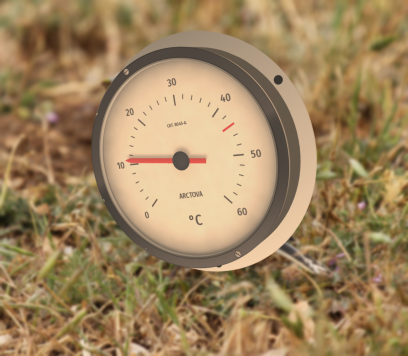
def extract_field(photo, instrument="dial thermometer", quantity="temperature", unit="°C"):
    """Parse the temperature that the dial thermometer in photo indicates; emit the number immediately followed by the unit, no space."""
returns 11°C
